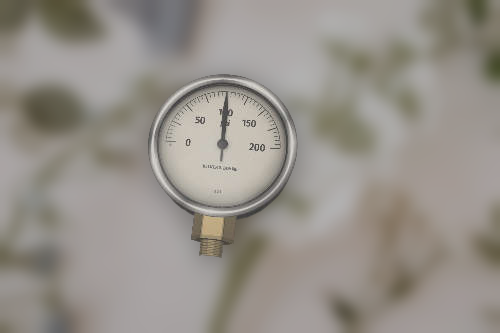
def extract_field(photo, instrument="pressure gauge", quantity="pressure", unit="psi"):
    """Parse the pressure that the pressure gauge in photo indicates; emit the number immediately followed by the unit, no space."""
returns 100psi
